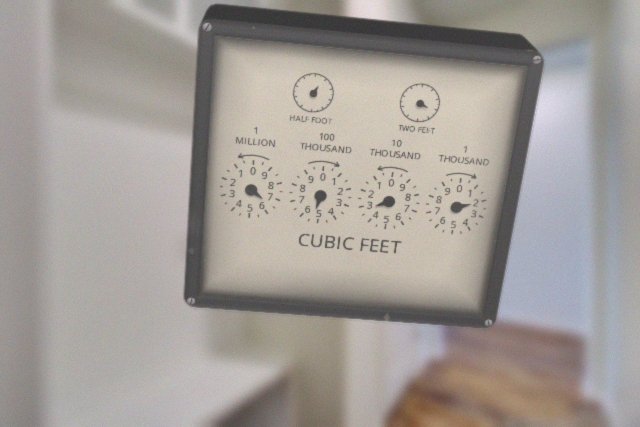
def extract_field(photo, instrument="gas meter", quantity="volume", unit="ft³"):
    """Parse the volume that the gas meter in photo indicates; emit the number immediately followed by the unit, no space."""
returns 653200ft³
